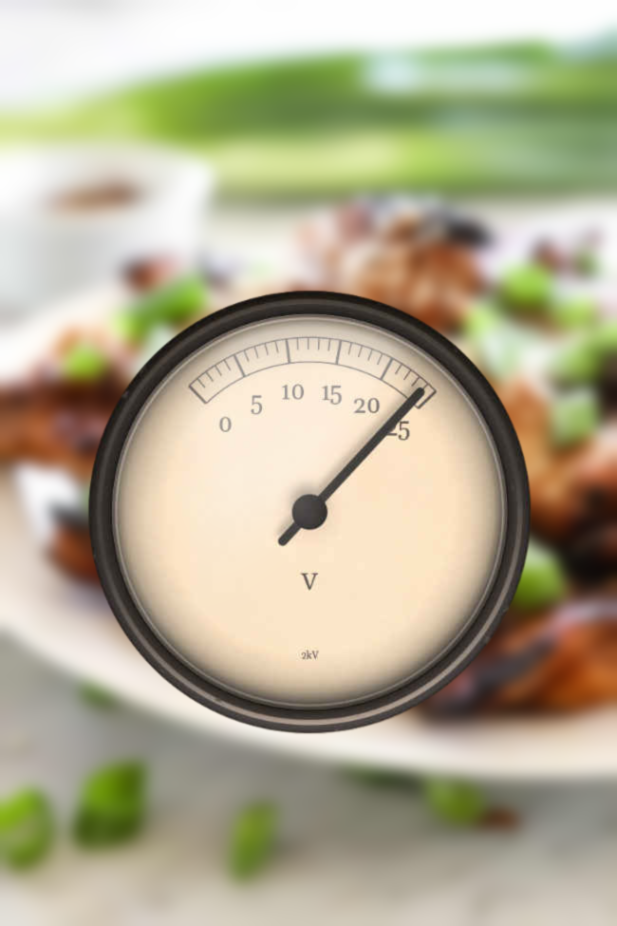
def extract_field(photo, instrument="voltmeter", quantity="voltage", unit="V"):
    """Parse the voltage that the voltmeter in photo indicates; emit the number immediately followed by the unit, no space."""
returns 24V
